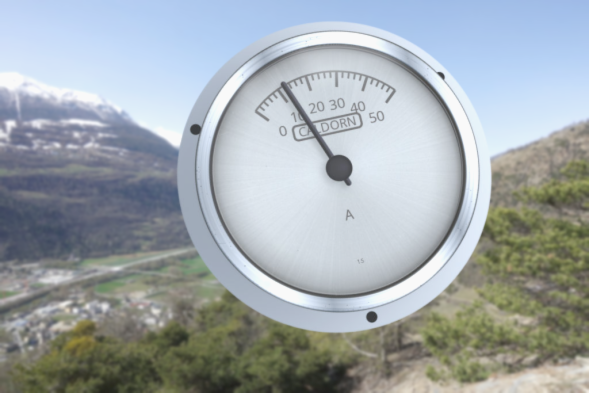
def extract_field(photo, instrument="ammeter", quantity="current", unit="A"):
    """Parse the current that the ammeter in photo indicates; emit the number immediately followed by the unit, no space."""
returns 12A
